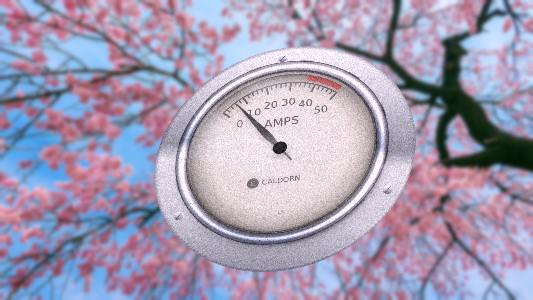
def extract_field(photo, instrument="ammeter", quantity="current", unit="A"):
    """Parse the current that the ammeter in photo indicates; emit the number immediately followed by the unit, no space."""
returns 6A
